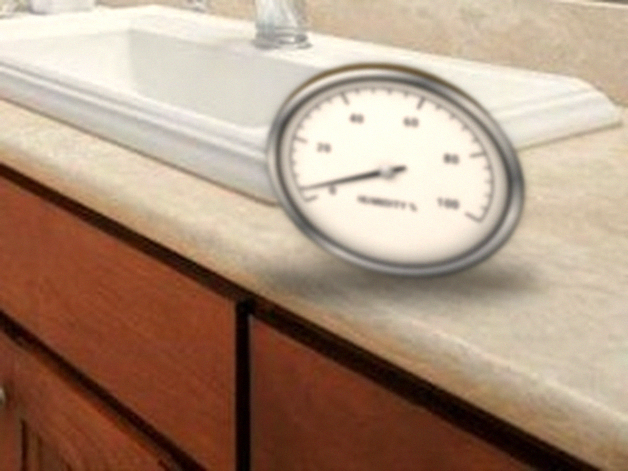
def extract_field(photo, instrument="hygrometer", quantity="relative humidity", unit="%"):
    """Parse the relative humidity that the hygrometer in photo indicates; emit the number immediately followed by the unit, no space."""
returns 4%
